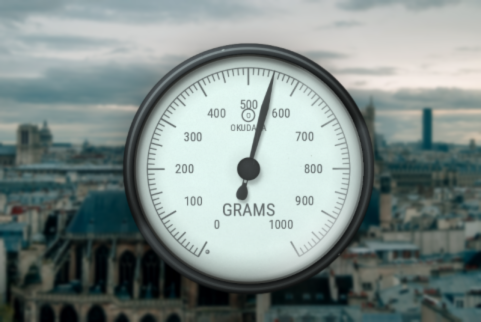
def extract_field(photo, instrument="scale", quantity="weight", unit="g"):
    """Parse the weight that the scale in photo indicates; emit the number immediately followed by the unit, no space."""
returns 550g
